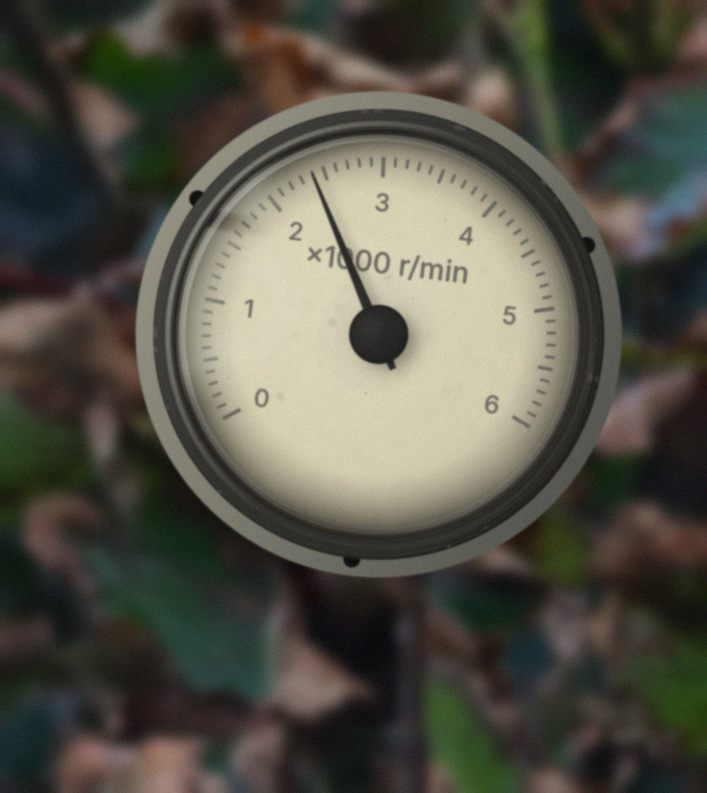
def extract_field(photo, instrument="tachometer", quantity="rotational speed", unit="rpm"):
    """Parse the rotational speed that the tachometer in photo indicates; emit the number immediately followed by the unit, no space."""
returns 2400rpm
